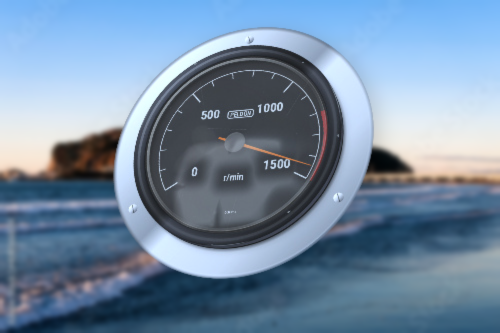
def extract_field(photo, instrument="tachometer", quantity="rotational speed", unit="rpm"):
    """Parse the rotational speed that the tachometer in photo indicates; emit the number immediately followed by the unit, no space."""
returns 1450rpm
